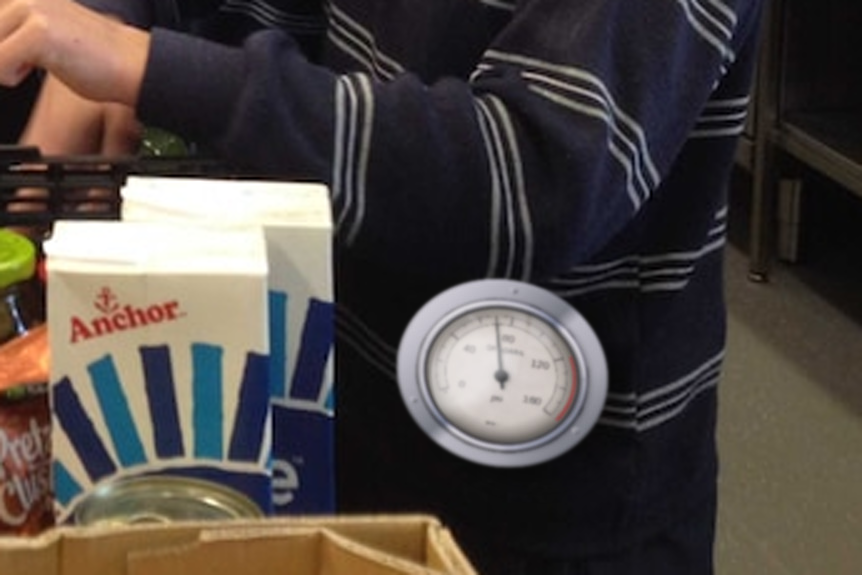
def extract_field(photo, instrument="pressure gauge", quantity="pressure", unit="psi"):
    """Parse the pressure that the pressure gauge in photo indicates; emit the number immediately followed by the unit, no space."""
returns 70psi
